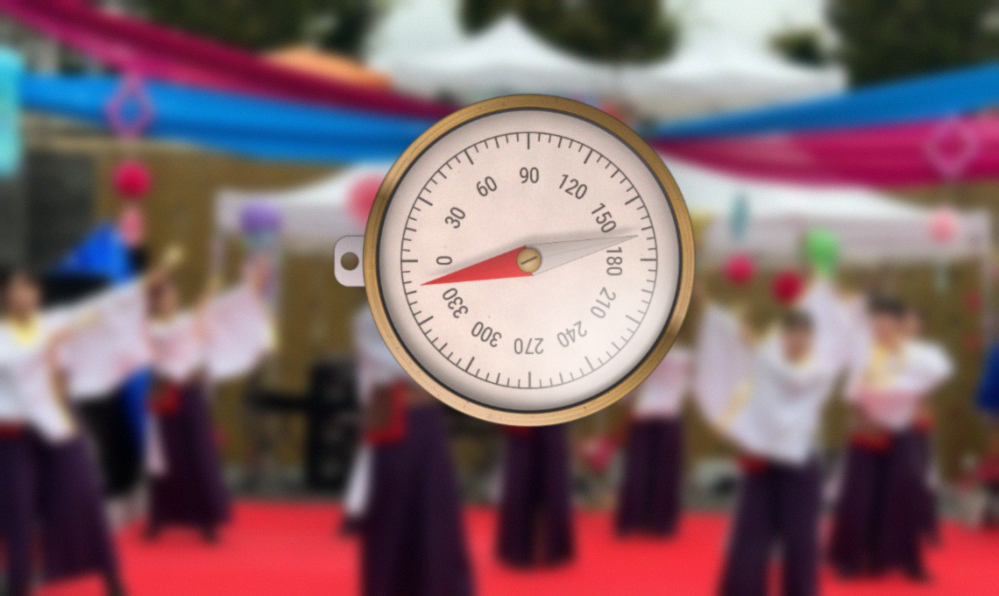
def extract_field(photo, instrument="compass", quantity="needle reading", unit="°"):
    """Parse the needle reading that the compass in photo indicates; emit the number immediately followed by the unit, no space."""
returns 347.5°
